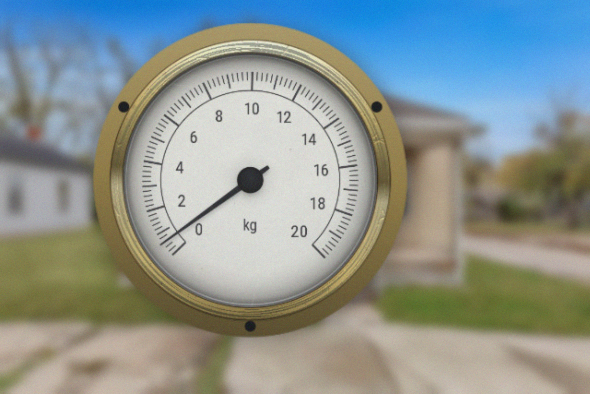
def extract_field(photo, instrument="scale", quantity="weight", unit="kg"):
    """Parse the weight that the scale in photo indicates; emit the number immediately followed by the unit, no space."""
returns 0.6kg
